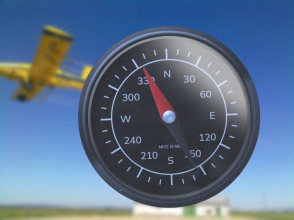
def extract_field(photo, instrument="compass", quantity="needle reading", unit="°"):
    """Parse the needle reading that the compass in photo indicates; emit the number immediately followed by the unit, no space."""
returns 335°
